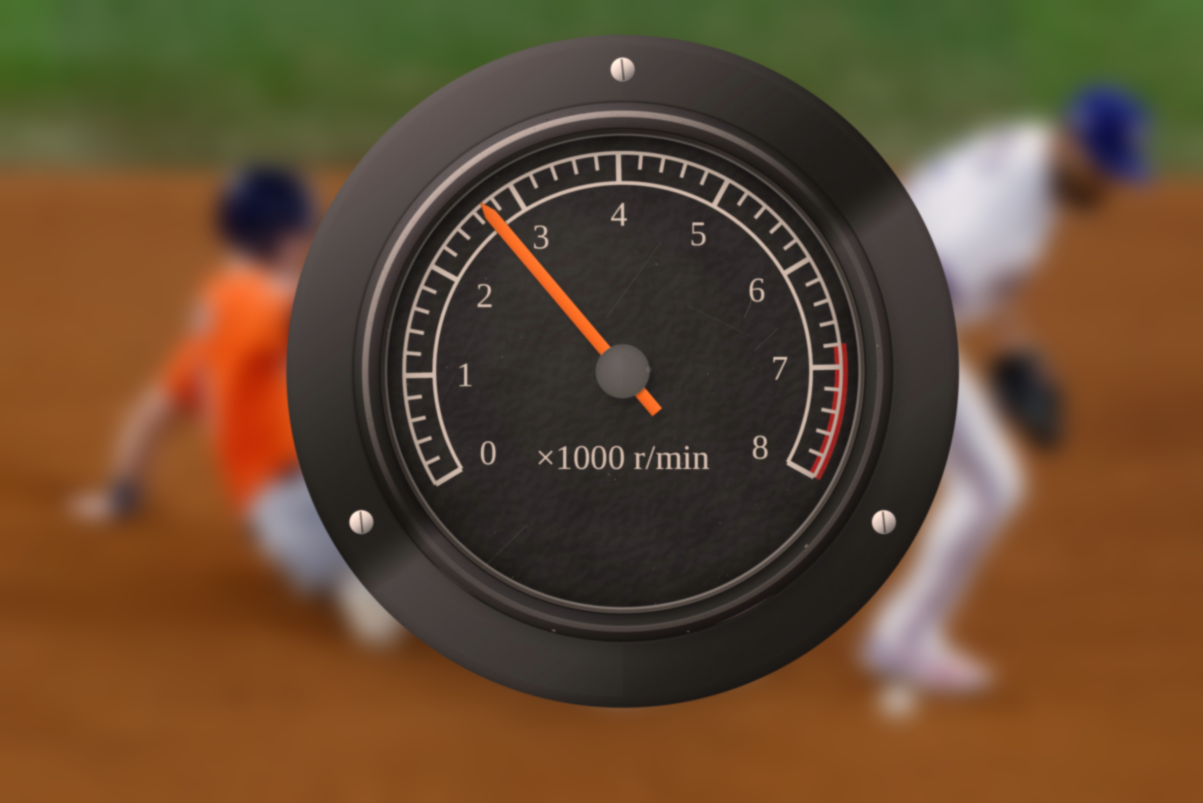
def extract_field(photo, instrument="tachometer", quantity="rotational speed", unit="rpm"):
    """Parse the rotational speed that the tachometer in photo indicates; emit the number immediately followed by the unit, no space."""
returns 2700rpm
